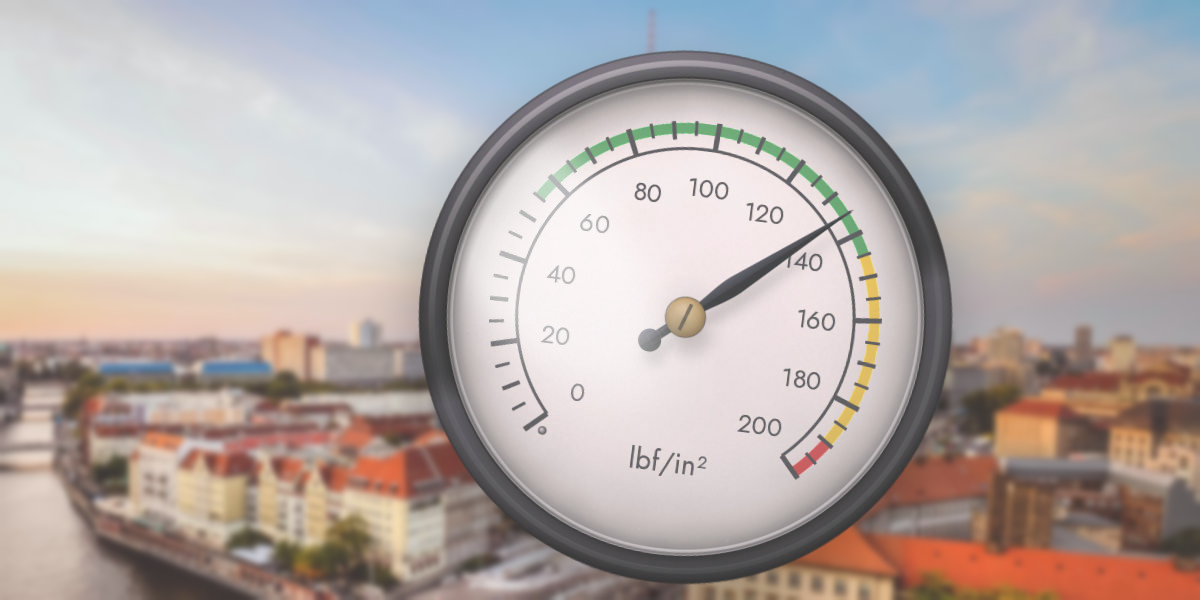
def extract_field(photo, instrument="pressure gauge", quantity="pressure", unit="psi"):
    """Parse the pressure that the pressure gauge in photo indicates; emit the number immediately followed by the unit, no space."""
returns 135psi
